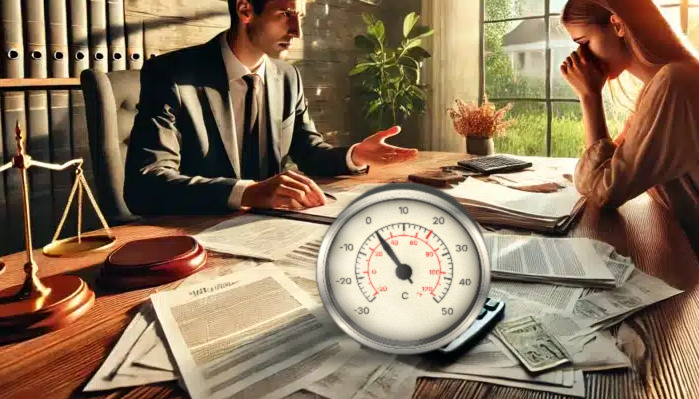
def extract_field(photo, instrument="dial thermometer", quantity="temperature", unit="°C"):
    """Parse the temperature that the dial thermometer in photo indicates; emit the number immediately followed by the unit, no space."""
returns 0°C
